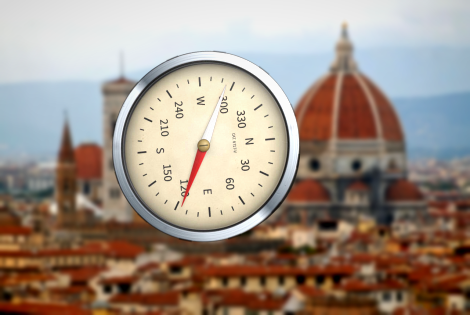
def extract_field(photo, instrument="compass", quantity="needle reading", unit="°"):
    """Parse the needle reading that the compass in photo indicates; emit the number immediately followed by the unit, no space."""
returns 115°
